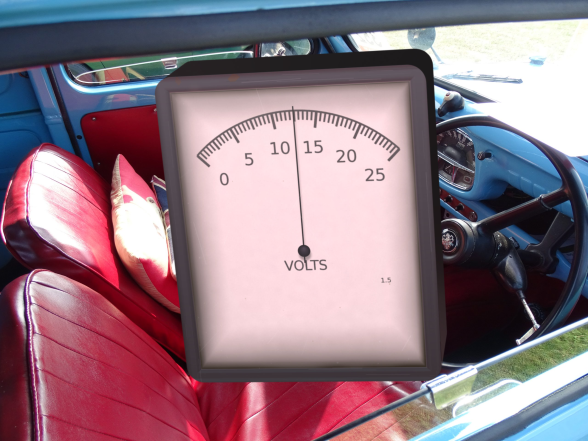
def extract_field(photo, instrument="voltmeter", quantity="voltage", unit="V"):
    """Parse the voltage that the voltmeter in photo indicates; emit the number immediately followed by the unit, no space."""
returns 12.5V
